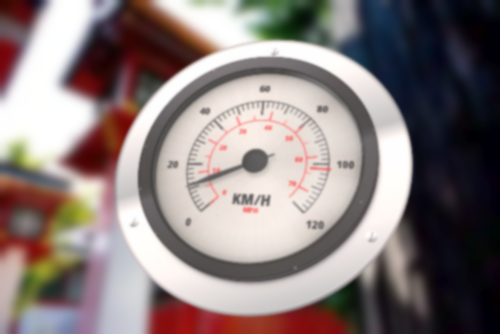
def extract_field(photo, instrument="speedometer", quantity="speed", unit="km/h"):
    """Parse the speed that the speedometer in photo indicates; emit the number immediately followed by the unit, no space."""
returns 10km/h
